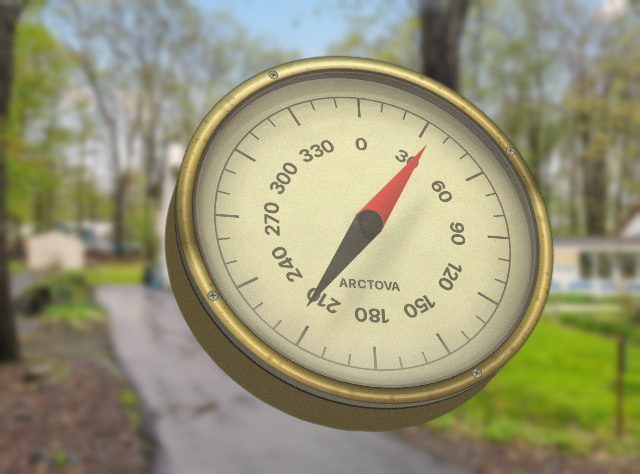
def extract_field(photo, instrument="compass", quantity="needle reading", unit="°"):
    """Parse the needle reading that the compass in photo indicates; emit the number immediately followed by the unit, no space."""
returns 35°
